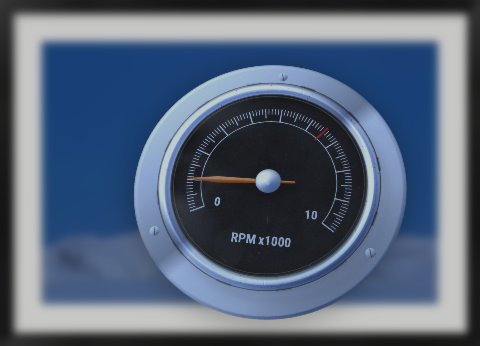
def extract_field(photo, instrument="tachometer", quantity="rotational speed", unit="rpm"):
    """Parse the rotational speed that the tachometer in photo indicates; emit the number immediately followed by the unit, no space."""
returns 1000rpm
